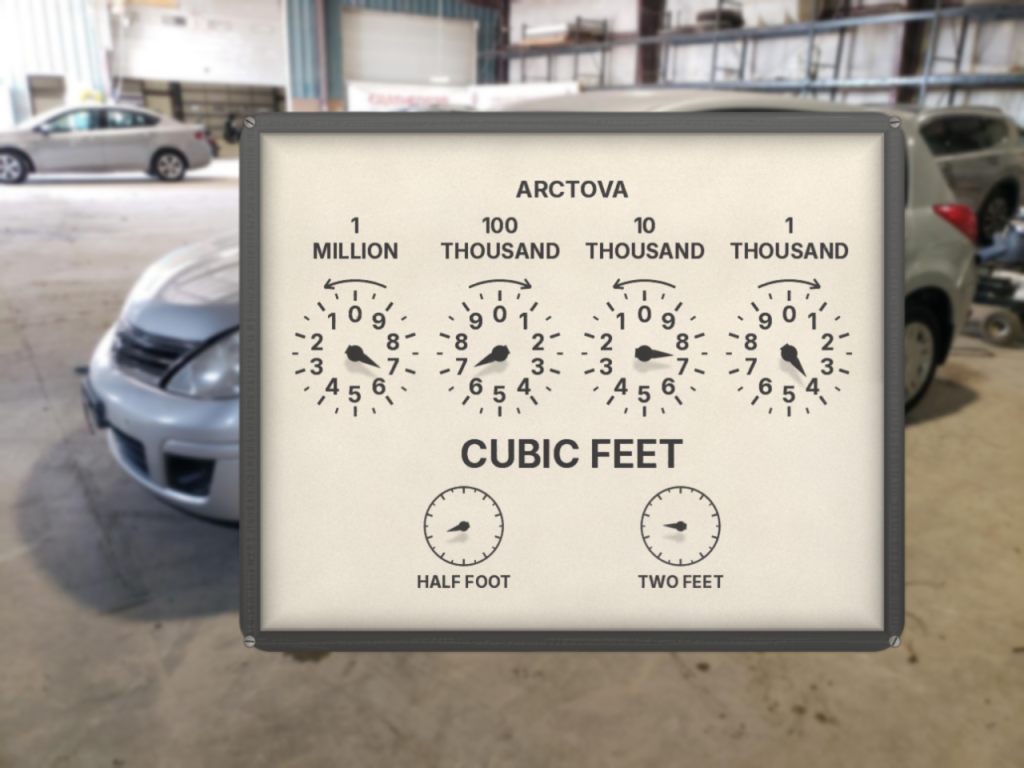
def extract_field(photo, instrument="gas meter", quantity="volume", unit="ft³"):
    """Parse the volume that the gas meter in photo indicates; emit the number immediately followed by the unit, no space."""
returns 667400ft³
